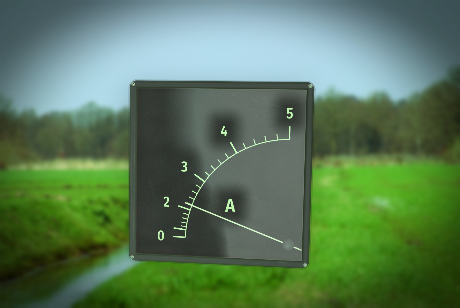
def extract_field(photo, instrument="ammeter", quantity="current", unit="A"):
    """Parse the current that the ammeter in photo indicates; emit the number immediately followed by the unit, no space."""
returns 2.2A
